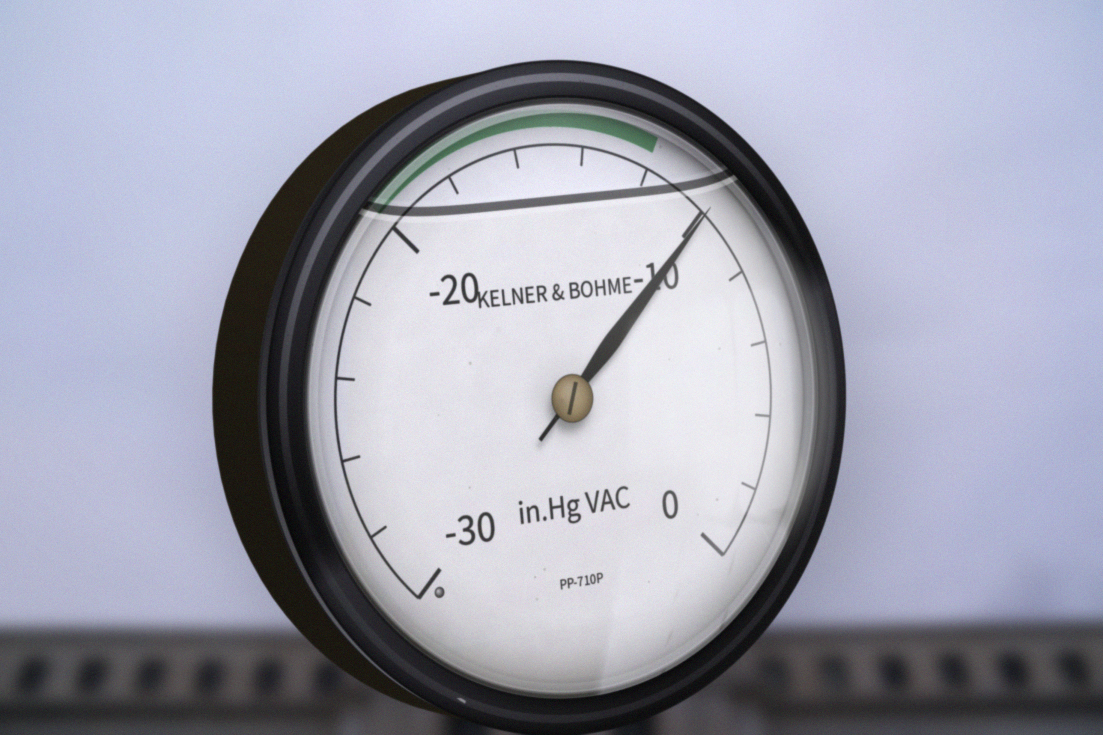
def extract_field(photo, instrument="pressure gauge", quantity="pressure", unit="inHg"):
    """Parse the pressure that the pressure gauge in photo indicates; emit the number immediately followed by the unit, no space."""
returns -10inHg
